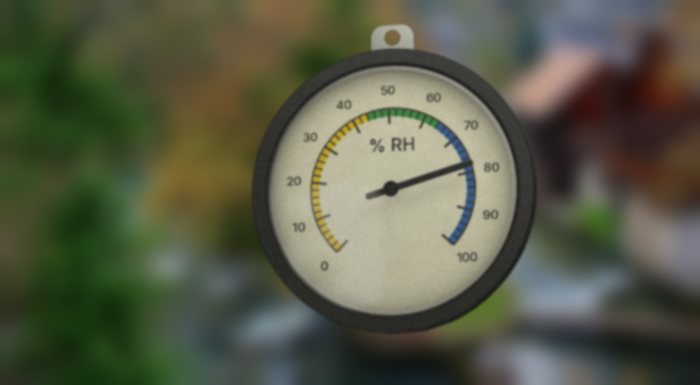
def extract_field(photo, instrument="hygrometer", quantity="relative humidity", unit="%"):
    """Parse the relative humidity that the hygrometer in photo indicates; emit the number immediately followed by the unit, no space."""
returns 78%
